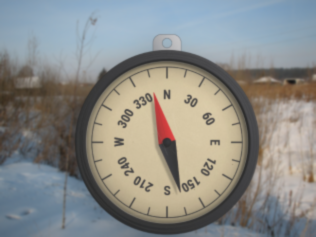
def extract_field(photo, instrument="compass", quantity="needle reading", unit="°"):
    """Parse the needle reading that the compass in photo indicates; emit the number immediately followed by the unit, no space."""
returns 345°
